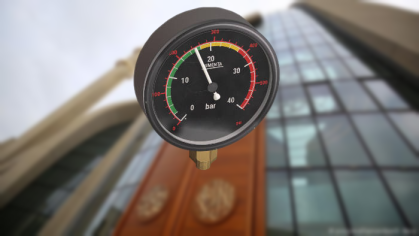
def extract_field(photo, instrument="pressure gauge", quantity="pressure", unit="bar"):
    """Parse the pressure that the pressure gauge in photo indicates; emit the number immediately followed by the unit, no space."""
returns 17bar
